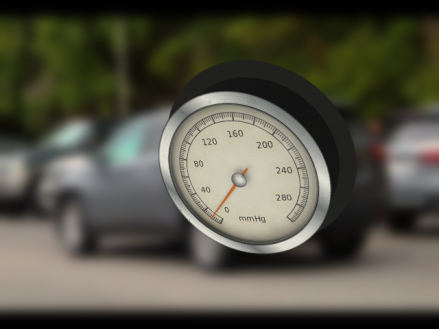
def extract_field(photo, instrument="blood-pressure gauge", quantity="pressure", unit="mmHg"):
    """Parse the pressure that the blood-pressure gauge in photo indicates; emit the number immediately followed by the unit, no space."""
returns 10mmHg
